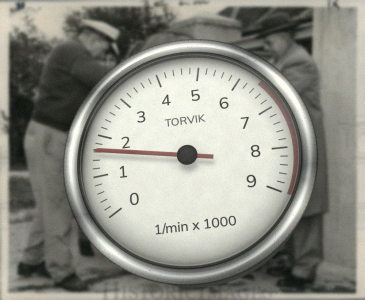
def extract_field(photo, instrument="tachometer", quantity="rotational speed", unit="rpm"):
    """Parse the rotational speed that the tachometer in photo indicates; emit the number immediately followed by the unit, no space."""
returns 1600rpm
